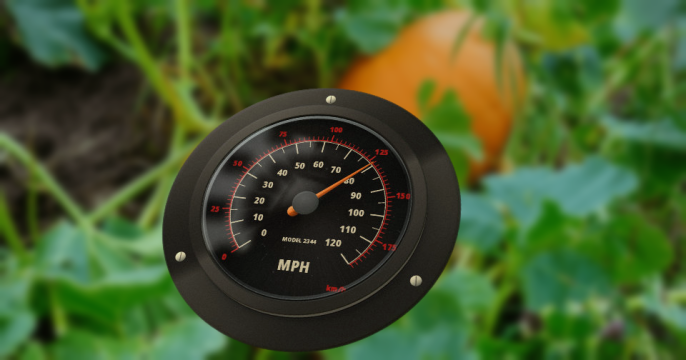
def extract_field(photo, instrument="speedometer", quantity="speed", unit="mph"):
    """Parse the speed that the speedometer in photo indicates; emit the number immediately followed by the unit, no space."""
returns 80mph
